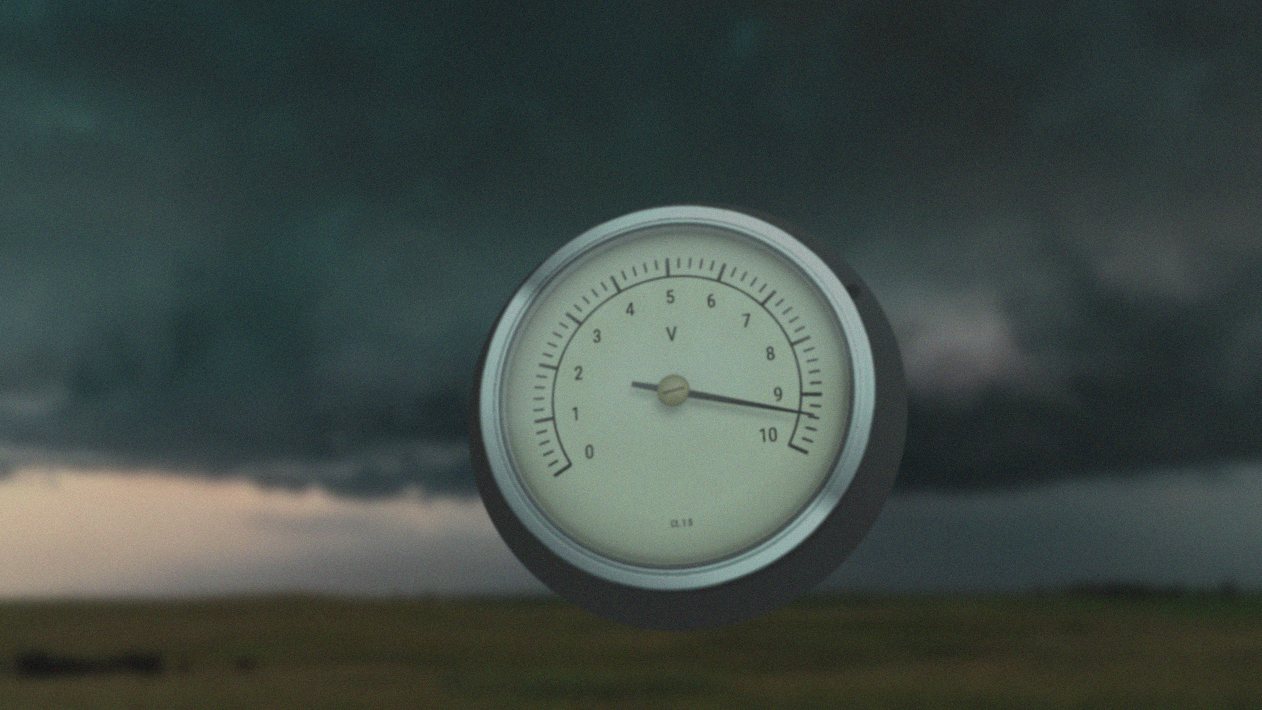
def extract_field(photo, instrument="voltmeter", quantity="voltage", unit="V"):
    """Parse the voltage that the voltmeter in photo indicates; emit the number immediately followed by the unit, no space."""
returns 9.4V
